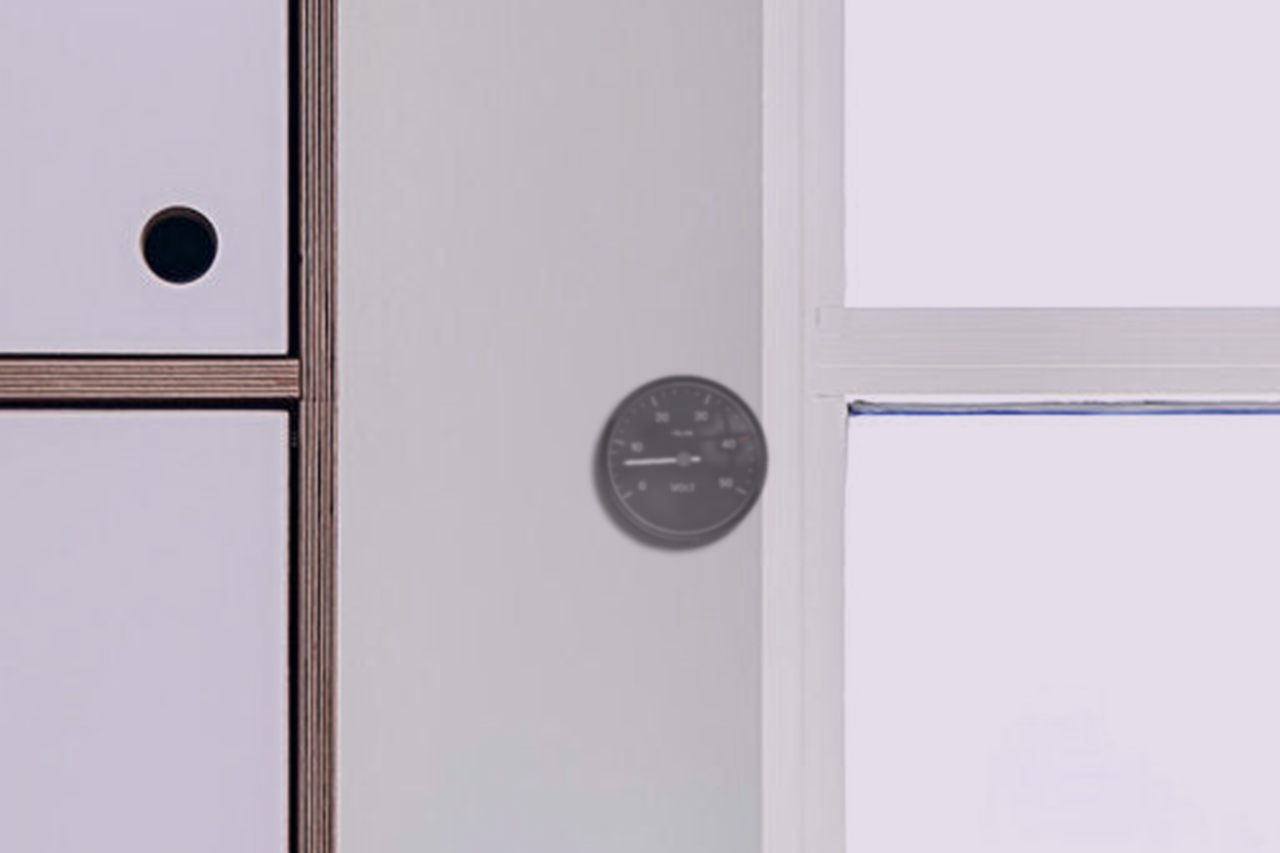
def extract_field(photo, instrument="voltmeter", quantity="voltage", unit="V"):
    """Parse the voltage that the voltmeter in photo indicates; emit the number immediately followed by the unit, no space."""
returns 6V
